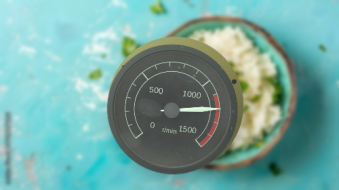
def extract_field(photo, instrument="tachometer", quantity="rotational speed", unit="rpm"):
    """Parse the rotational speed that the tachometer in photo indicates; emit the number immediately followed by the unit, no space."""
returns 1200rpm
